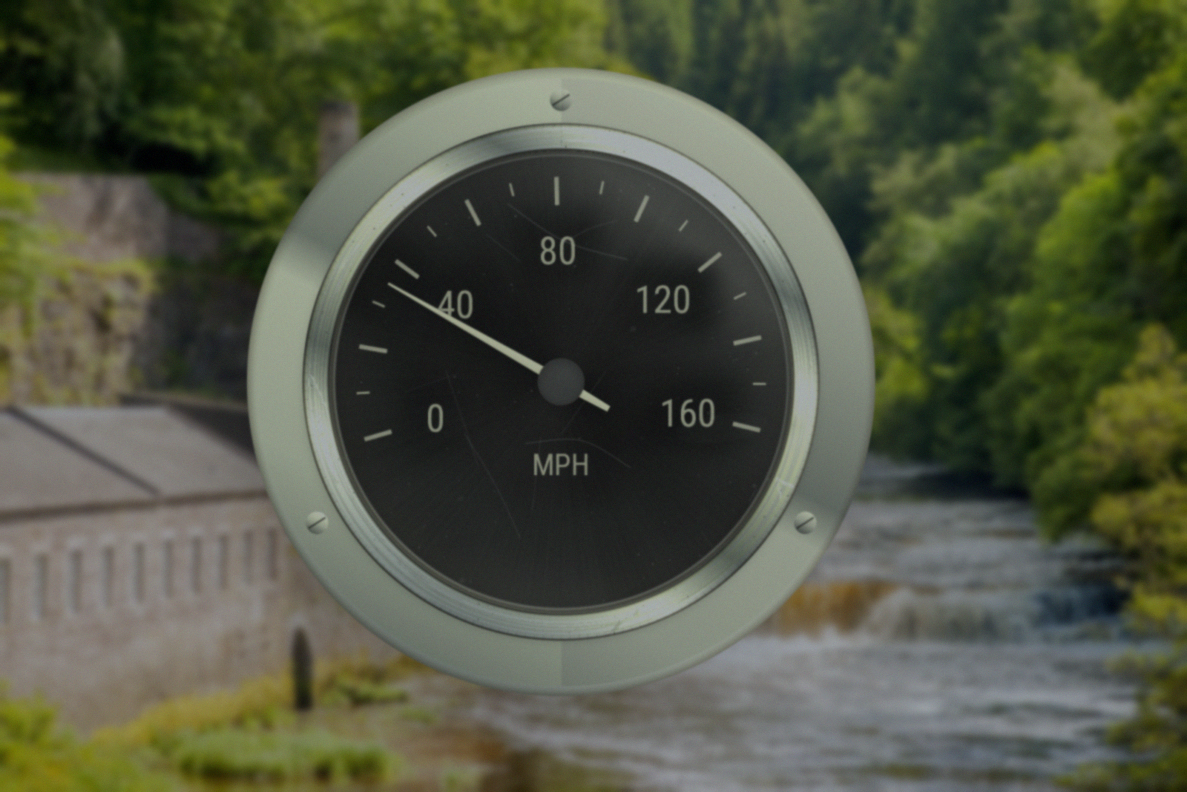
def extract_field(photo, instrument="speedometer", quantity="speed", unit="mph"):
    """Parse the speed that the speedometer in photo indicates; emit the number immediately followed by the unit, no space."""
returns 35mph
